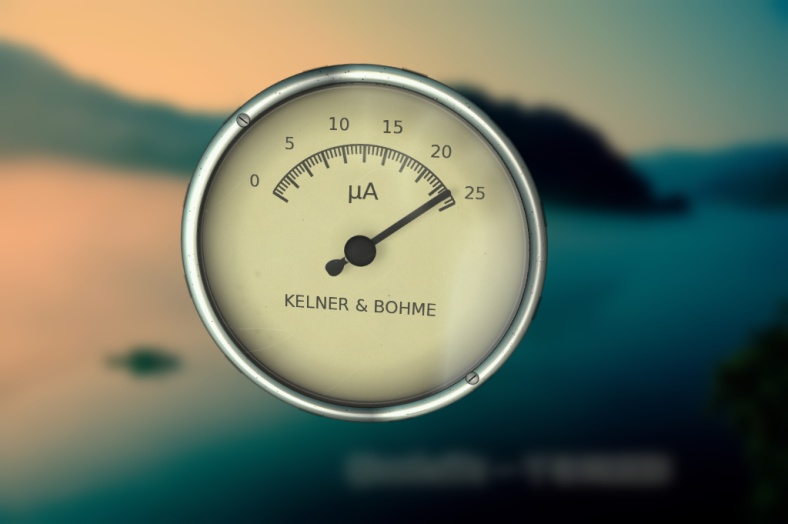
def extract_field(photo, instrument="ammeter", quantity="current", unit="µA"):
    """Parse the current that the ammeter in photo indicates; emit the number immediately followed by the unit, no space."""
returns 23.5µA
